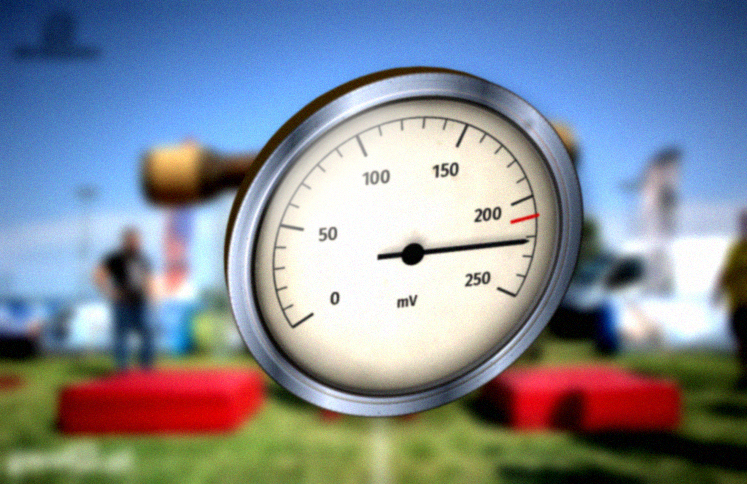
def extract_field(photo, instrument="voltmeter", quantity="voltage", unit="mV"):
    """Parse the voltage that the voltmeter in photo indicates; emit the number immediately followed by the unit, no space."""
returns 220mV
